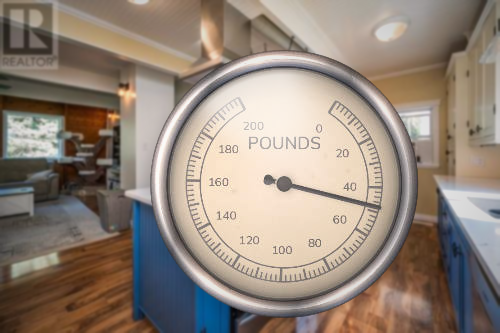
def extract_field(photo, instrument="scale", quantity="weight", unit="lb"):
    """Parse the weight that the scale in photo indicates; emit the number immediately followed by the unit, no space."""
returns 48lb
